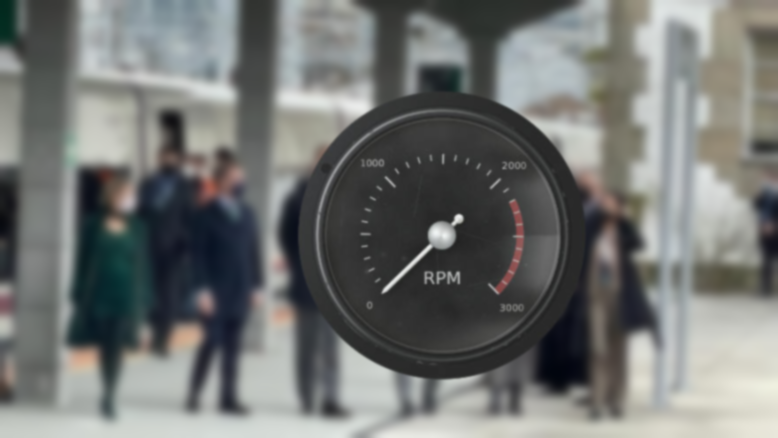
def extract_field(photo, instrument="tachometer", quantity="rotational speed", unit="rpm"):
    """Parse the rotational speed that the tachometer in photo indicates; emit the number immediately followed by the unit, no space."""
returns 0rpm
